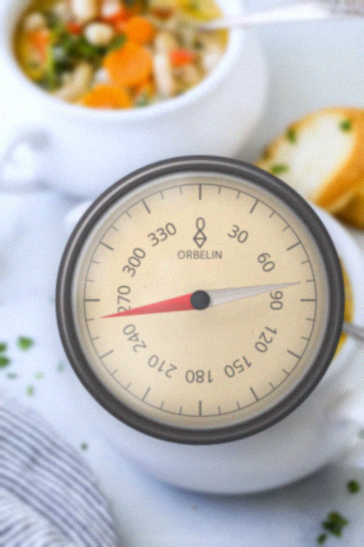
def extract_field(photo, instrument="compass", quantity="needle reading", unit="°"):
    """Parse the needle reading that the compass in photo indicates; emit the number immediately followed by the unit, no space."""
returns 260°
